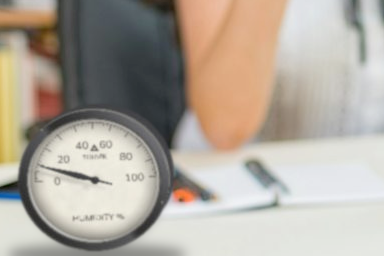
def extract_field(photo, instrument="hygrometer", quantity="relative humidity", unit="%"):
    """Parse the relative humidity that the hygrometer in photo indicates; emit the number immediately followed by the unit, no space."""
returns 10%
